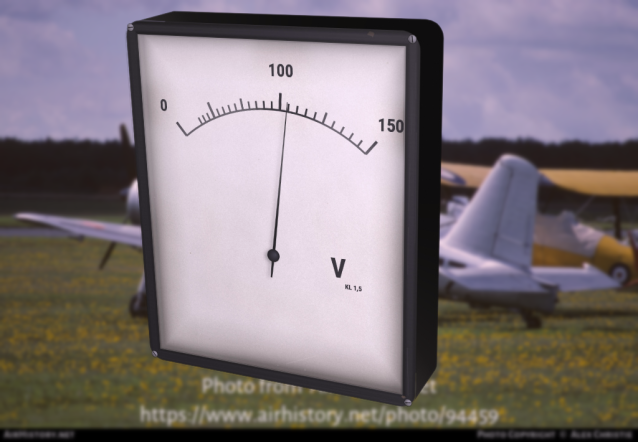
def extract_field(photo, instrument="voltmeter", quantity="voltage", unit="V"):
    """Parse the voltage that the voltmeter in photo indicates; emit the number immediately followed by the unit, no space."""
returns 105V
